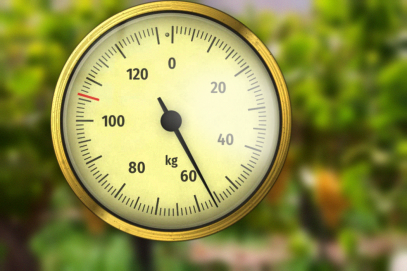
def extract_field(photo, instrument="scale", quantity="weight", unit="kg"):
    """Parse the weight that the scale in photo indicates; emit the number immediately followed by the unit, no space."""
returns 56kg
